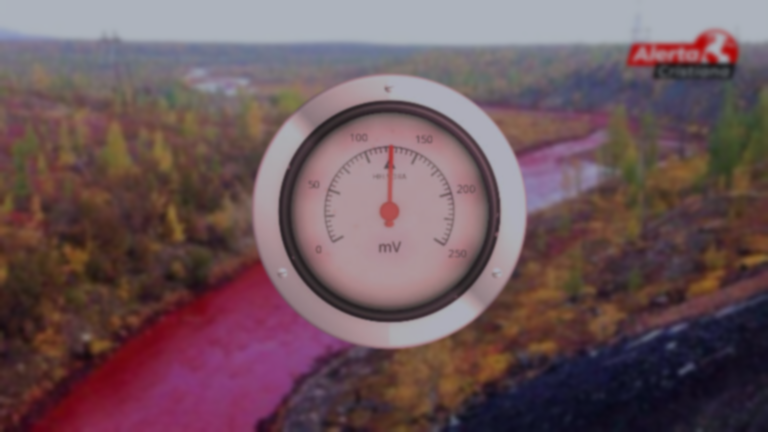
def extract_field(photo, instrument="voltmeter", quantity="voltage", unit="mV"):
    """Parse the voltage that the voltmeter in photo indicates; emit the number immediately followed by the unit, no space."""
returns 125mV
